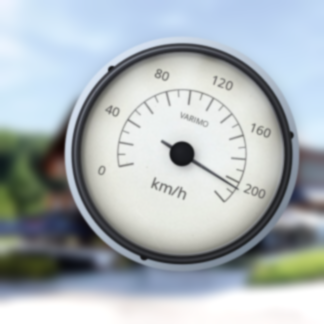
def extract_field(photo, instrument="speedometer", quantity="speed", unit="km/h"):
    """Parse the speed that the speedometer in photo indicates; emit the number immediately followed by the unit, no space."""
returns 205km/h
